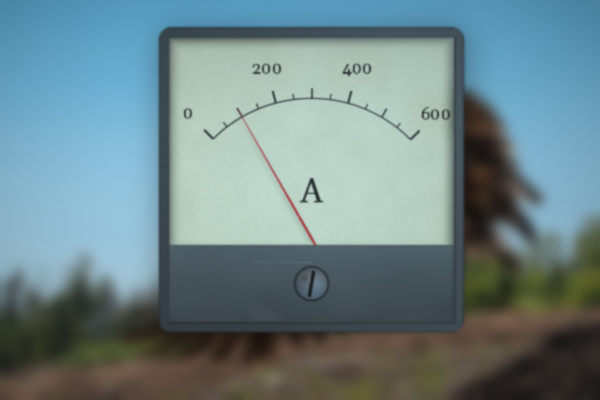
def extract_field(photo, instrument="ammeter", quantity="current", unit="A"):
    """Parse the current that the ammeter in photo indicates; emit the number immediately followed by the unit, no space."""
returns 100A
